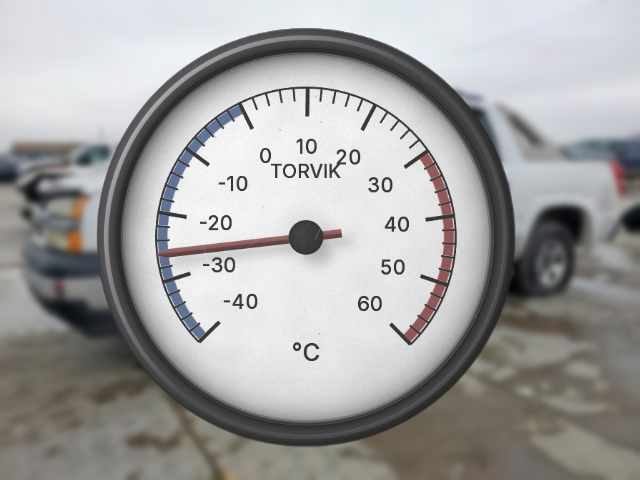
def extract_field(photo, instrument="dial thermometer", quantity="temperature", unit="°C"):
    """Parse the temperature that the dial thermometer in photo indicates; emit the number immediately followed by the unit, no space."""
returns -26°C
